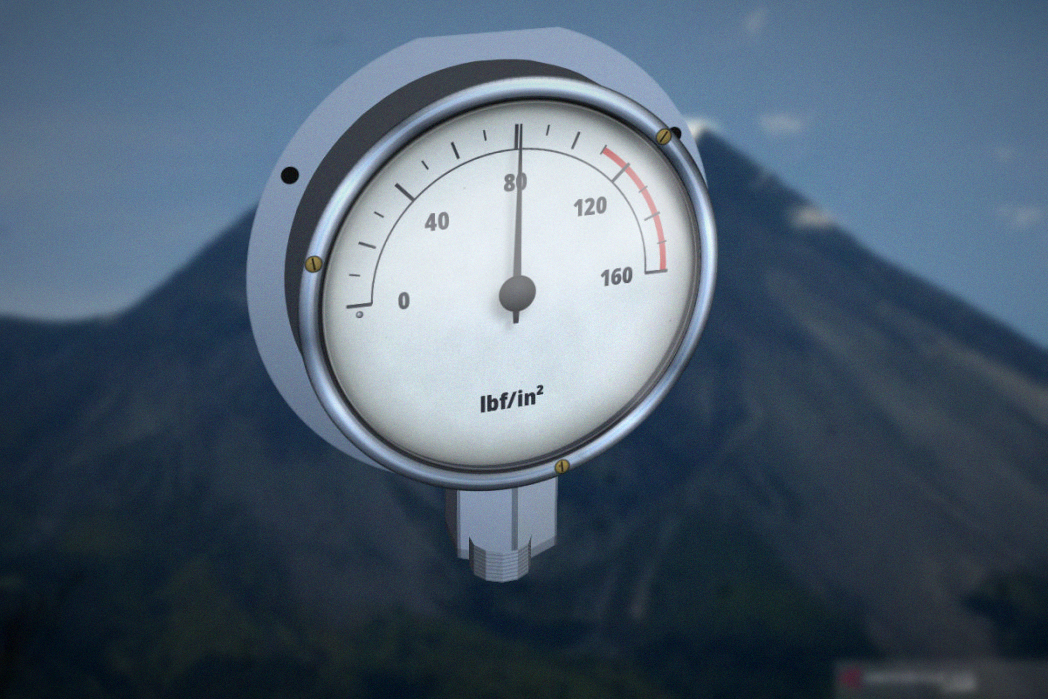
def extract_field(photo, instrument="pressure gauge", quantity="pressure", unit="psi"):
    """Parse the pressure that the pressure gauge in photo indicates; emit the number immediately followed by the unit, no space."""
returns 80psi
